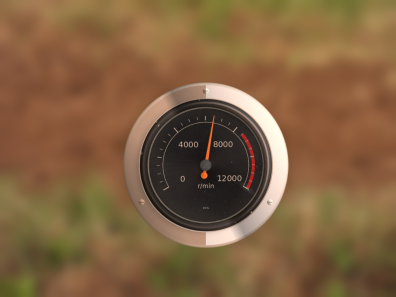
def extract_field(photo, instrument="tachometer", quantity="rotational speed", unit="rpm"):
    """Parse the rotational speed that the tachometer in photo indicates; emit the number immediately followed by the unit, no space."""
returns 6500rpm
